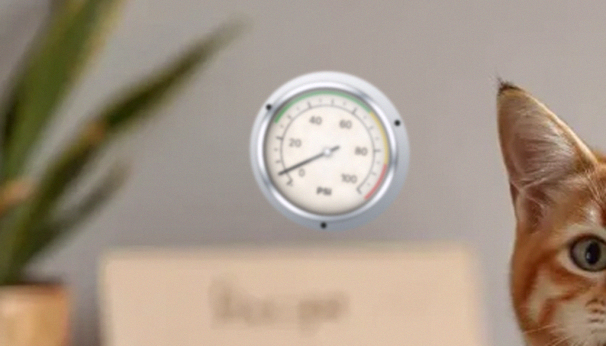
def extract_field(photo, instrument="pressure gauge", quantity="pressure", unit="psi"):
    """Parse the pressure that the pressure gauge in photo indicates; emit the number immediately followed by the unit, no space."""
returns 5psi
